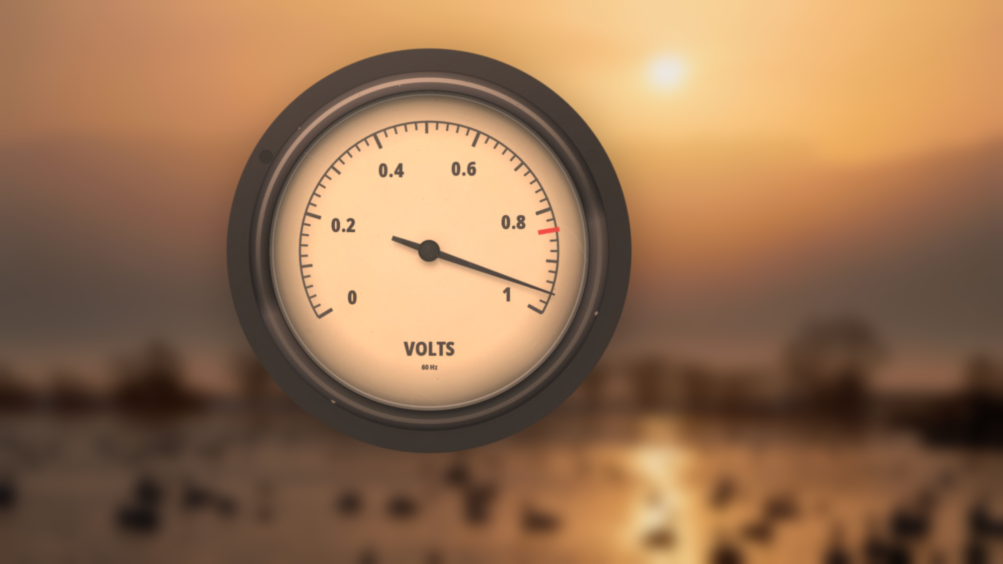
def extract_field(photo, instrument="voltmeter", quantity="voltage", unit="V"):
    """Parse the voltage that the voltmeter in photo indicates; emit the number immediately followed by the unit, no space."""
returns 0.96V
